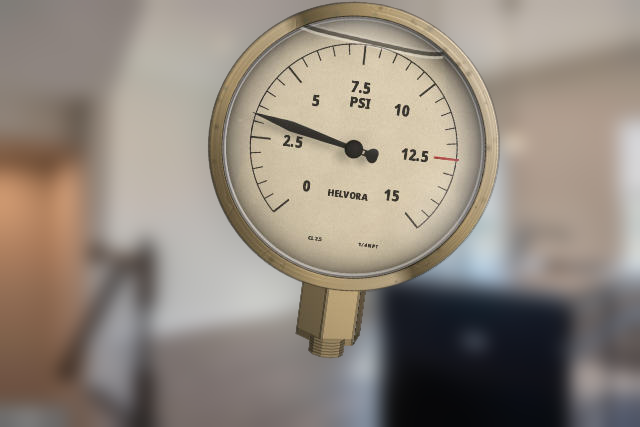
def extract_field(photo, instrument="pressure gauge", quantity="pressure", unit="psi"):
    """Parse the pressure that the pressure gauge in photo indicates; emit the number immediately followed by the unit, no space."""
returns 3.25psi
